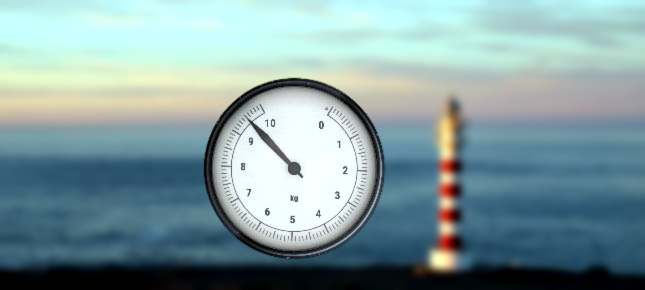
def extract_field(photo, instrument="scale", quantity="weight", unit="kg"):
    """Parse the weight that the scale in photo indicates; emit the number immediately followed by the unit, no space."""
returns 9.5kg
